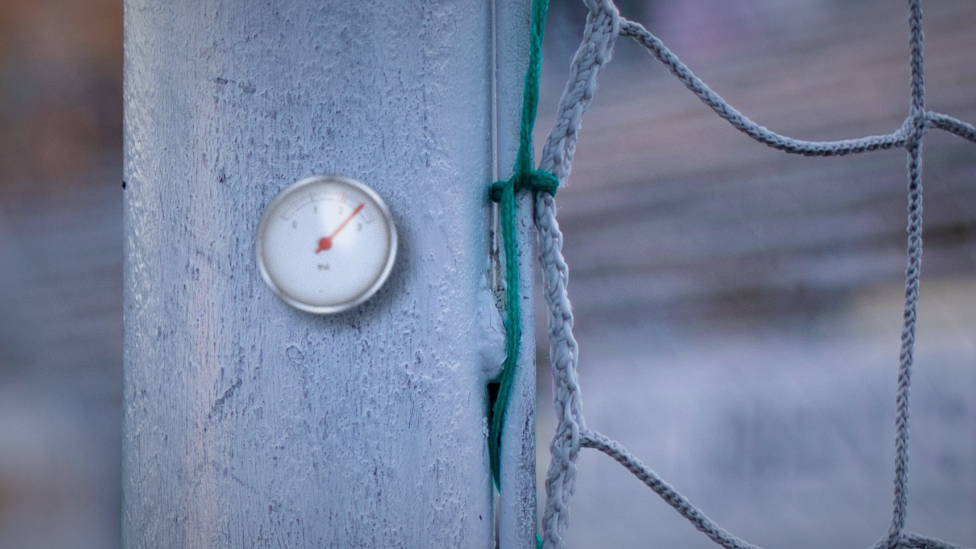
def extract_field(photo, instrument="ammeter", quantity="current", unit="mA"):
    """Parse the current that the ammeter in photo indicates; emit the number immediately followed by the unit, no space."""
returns 2.5mA
